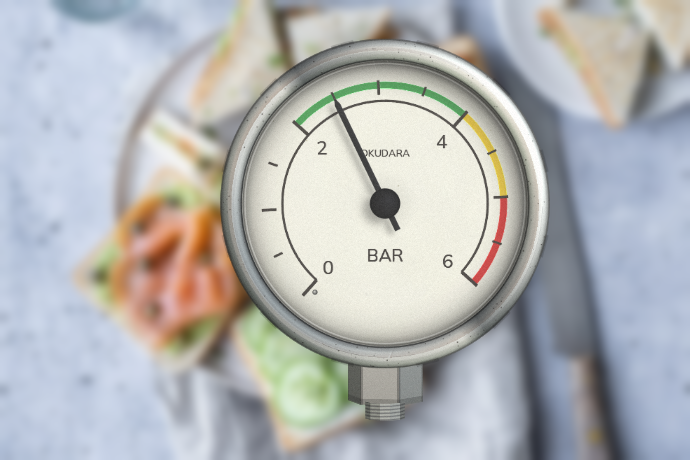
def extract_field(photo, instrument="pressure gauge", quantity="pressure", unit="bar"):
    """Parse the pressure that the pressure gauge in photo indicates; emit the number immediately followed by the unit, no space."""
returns 2.5bar
